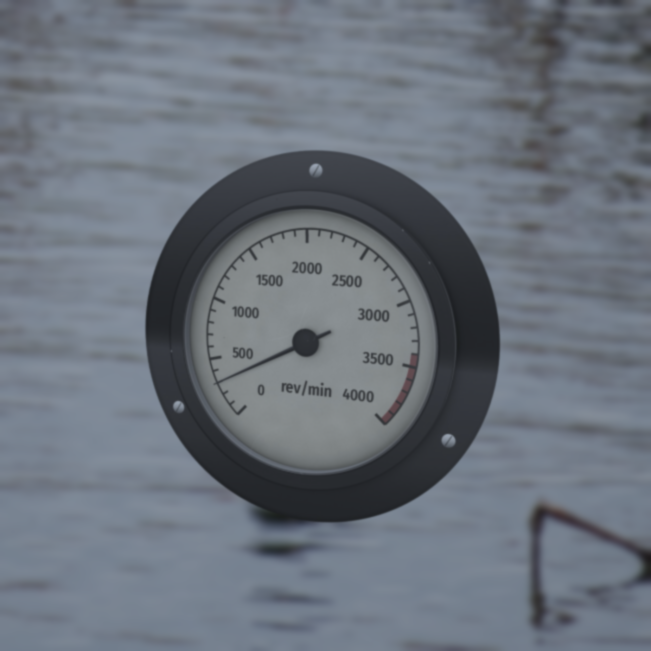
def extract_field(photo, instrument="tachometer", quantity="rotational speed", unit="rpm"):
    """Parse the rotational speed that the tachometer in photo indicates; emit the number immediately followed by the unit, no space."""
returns 300rpm
